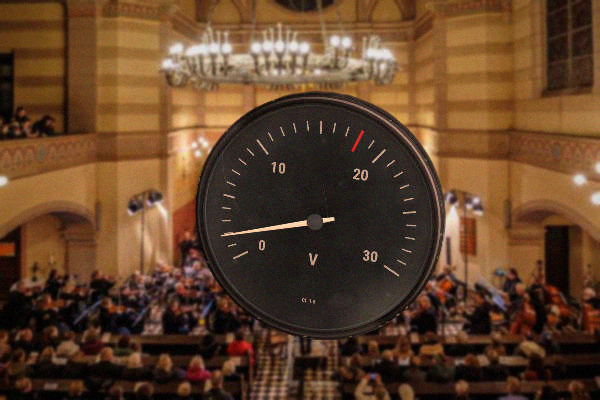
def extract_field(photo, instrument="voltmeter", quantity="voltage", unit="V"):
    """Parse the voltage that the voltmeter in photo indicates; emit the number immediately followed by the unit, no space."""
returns 2V
